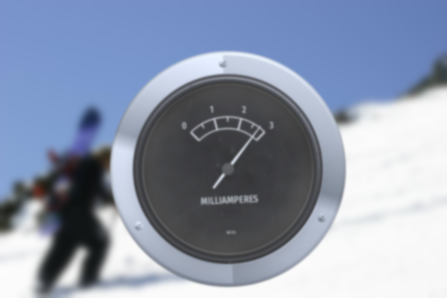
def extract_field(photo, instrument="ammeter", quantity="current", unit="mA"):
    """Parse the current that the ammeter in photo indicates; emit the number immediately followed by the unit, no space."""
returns 2.75mA
